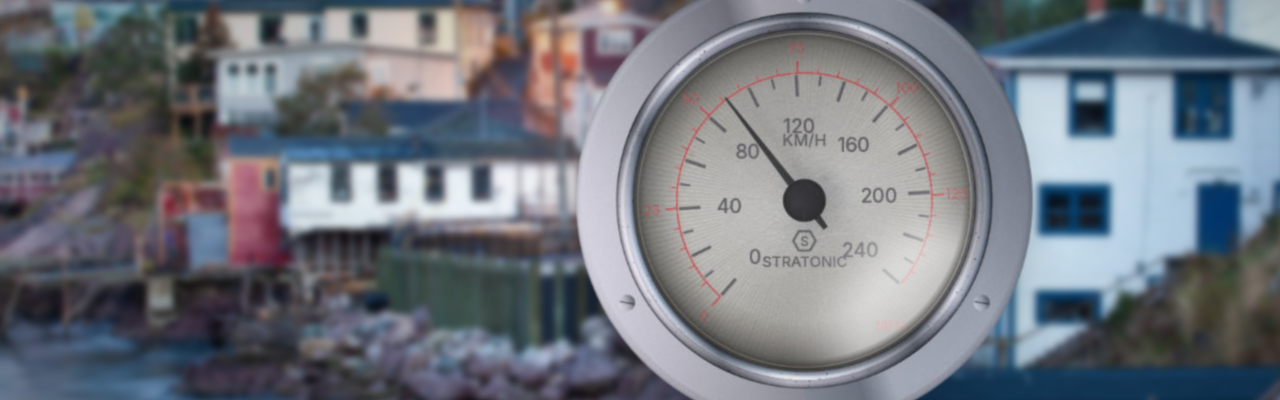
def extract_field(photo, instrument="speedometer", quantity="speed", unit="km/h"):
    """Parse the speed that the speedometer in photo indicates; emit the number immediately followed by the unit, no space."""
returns 90km/h
